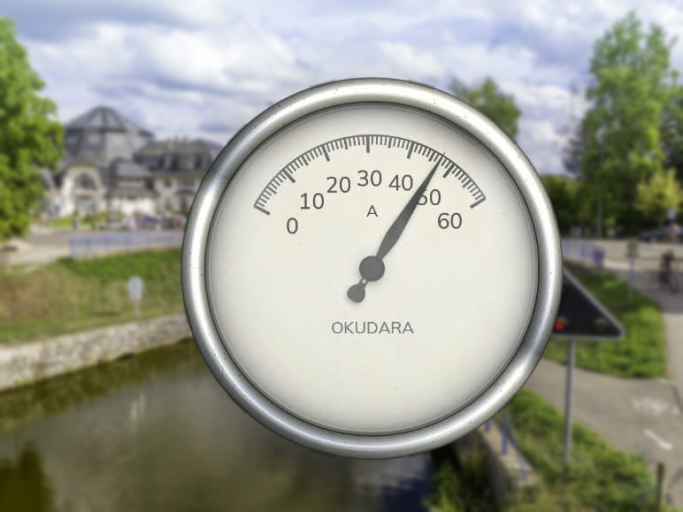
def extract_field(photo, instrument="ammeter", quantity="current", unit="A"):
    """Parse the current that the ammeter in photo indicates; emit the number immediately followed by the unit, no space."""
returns 47A
